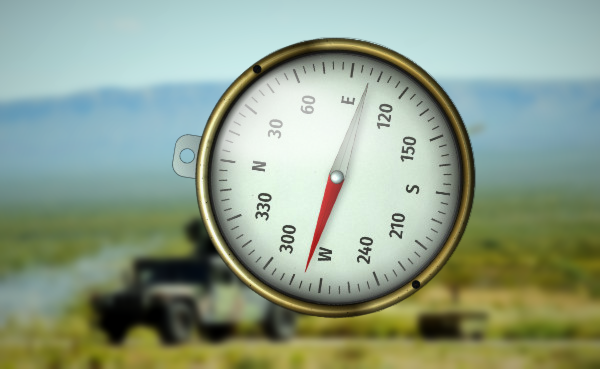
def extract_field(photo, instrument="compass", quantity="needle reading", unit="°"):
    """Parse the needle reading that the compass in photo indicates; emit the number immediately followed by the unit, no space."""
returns 280°
